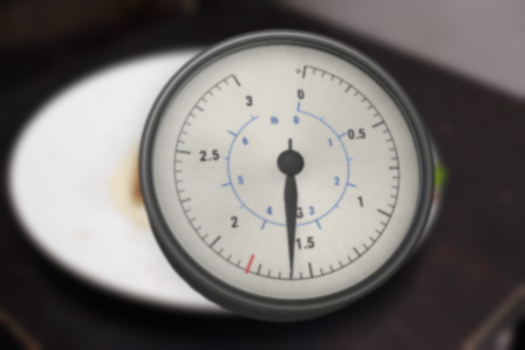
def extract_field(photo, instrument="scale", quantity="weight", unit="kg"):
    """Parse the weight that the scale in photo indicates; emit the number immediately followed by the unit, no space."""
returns 1.6kg
